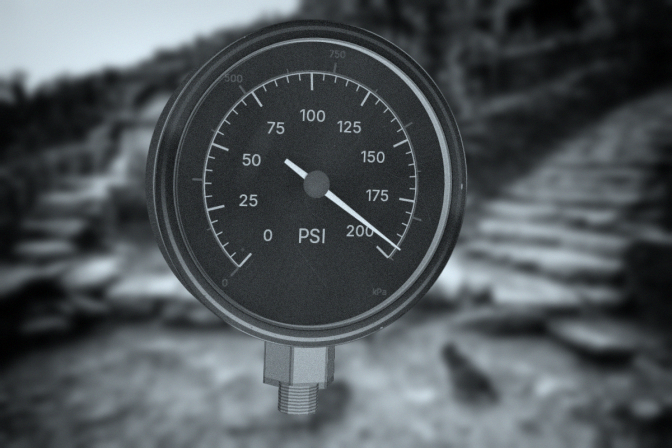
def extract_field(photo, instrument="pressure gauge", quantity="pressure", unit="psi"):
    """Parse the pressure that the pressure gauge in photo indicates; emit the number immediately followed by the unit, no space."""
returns 195psi
